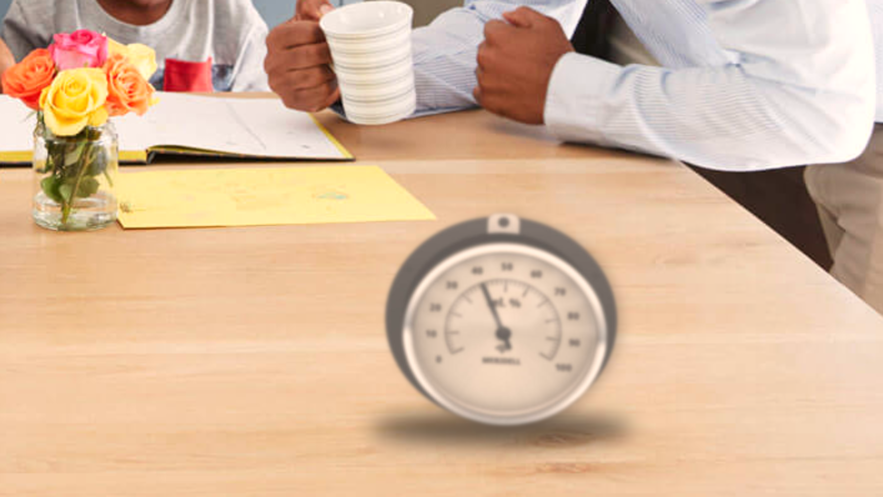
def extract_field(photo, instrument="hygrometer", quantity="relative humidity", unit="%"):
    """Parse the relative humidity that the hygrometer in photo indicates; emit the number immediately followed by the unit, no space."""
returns 40%
